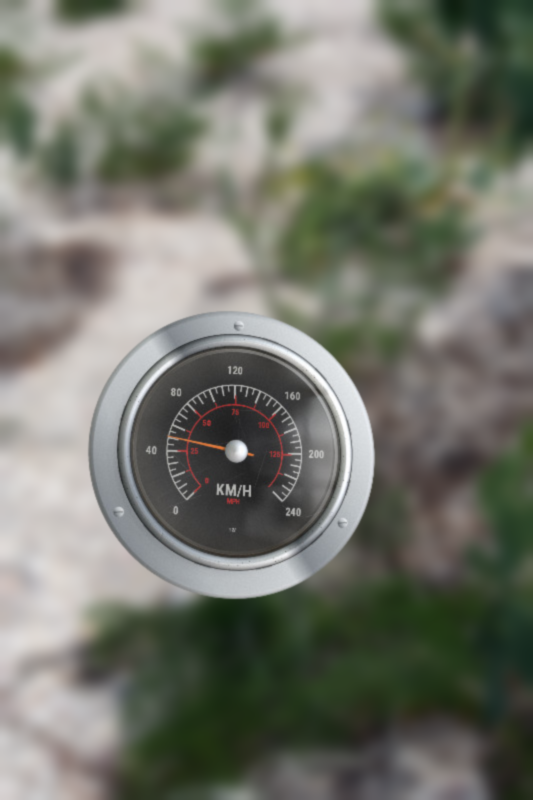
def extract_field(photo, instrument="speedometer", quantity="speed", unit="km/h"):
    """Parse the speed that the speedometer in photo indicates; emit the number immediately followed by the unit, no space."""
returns 50km/h
